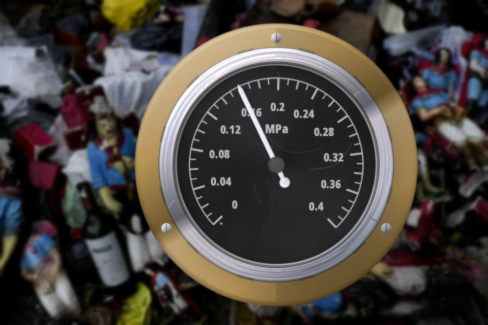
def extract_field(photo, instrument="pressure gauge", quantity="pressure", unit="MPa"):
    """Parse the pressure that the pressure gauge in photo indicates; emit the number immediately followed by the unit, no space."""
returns 0.16MPa
